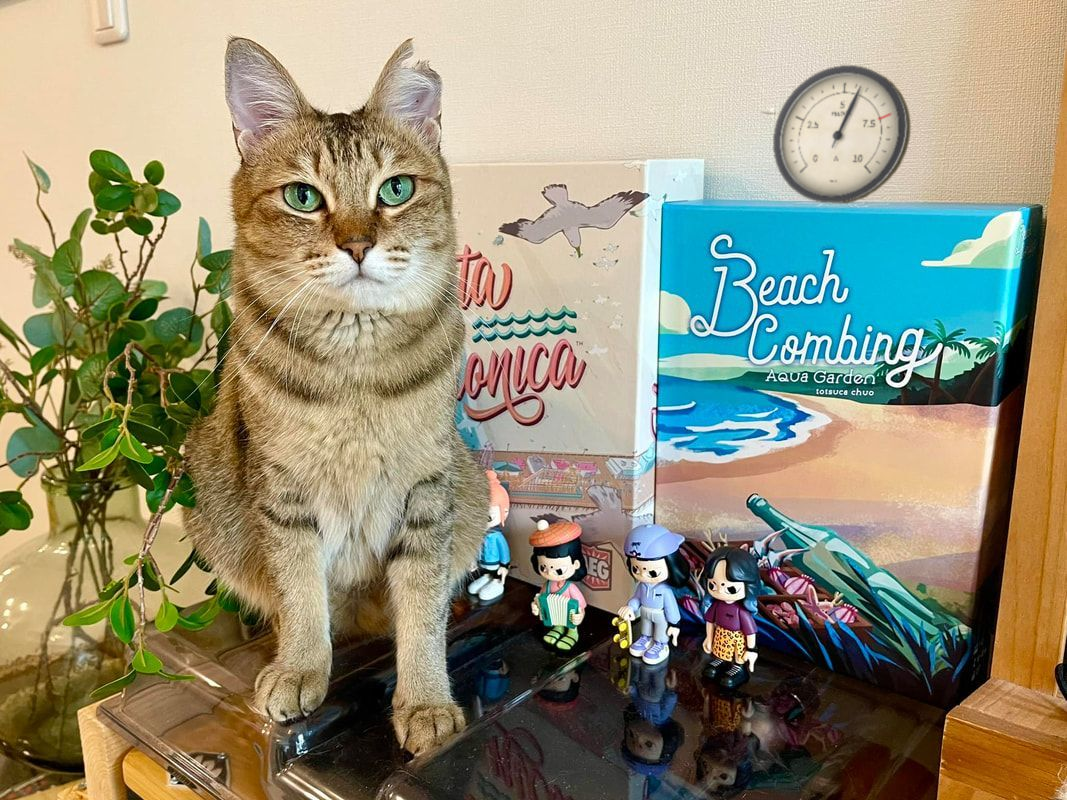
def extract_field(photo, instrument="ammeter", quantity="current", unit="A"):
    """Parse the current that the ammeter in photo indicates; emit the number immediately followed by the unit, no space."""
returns 5.75A
